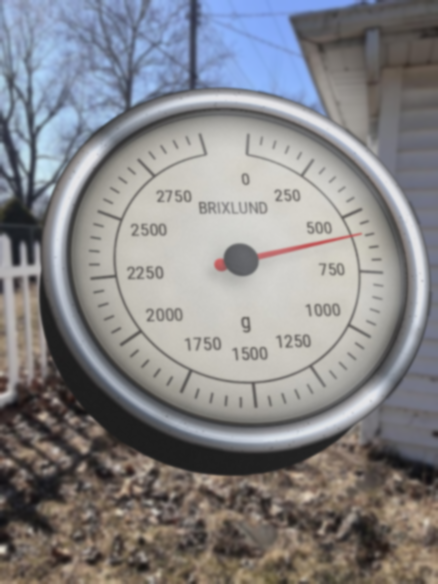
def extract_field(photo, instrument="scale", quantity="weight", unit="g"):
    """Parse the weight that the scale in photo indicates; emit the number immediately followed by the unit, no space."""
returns 600g
